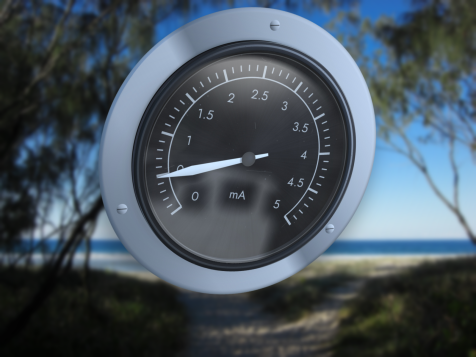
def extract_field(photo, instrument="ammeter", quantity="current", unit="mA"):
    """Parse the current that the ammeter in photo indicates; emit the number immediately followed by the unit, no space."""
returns 0.5mA
